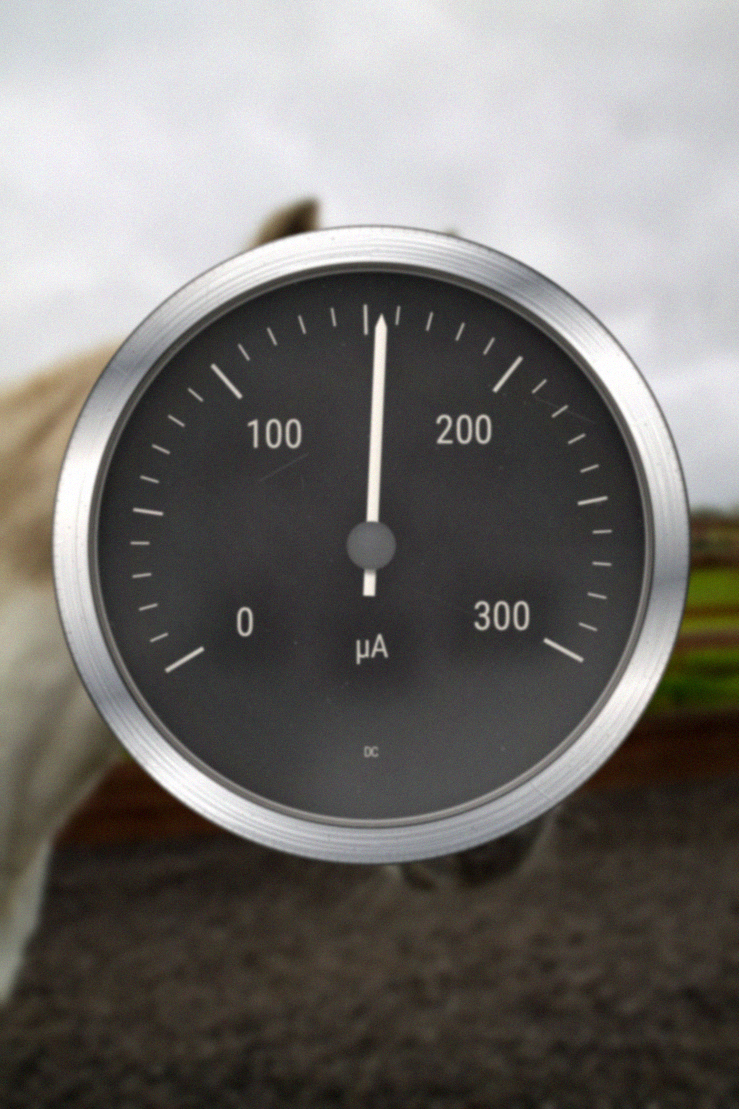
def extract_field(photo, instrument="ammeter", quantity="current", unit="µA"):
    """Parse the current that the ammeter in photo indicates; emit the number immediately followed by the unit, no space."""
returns 155µA
